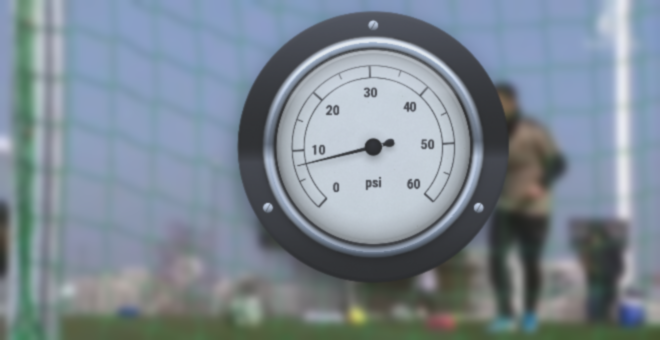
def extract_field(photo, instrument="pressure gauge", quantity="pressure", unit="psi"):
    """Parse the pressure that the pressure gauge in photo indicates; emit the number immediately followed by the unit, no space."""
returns 7.5psi
